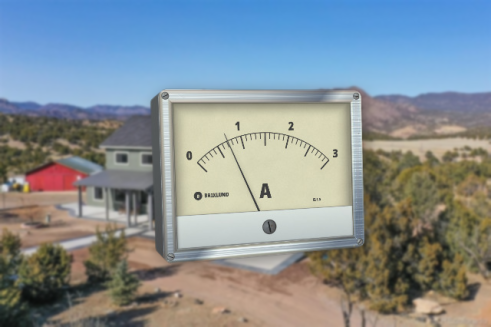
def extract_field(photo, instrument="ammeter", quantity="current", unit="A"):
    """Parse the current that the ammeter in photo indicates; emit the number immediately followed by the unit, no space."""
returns 0.7A
